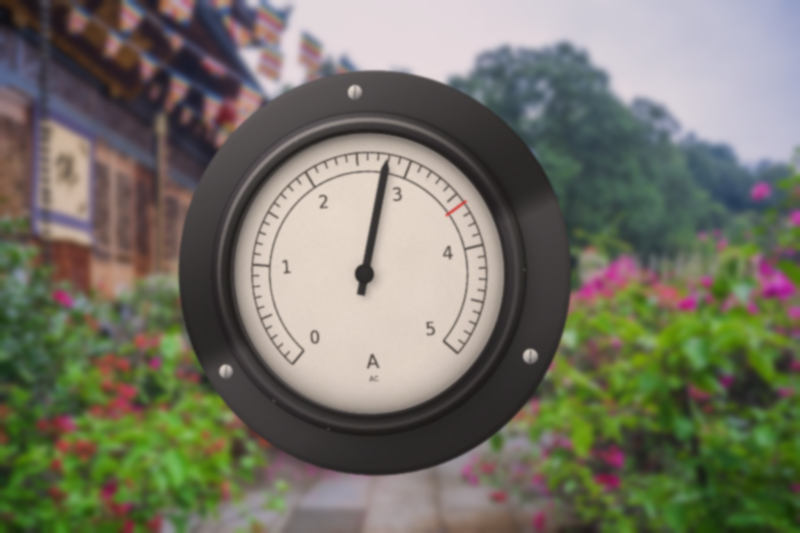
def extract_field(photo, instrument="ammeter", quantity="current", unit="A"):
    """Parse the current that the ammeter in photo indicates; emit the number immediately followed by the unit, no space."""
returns 2.8A
